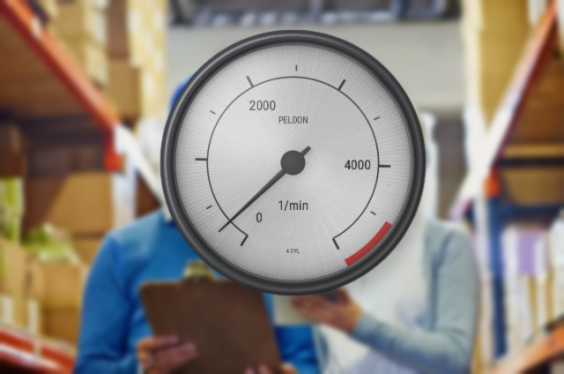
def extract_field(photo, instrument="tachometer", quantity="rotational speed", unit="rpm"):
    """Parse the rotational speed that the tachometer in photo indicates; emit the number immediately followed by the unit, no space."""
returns 250rpm
